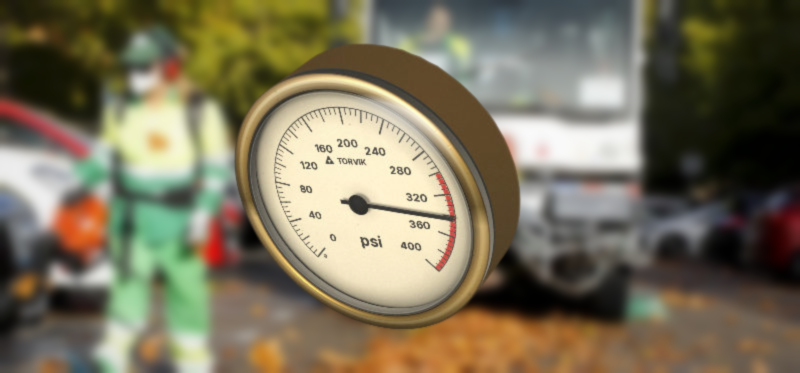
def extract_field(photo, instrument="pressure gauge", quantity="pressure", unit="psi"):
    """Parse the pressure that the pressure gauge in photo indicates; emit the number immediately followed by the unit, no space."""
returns 340psi
